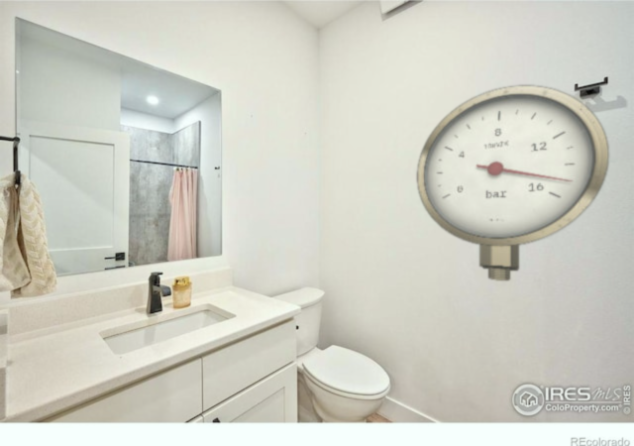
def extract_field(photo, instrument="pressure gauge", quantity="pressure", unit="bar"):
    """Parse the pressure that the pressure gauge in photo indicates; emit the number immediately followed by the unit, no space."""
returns 15bar
